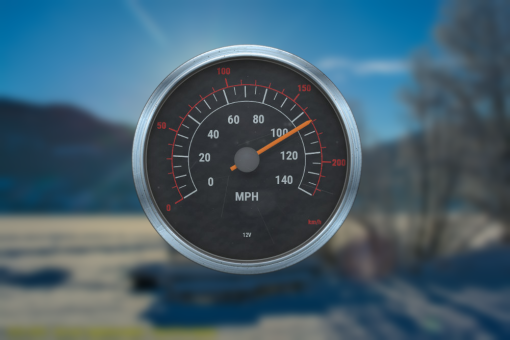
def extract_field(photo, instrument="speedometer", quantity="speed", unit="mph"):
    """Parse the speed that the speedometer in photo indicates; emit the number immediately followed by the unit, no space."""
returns 105mph
